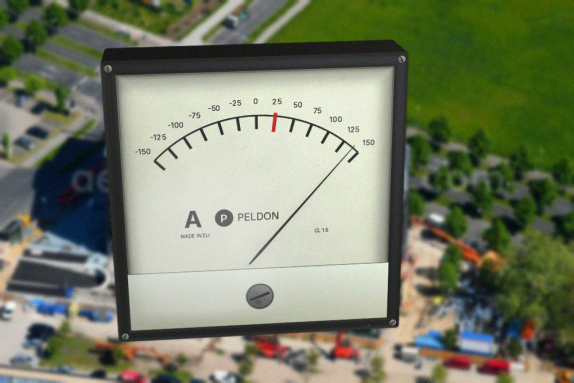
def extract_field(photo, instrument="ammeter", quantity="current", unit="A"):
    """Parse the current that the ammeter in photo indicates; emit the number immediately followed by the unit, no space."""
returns 137.5A
